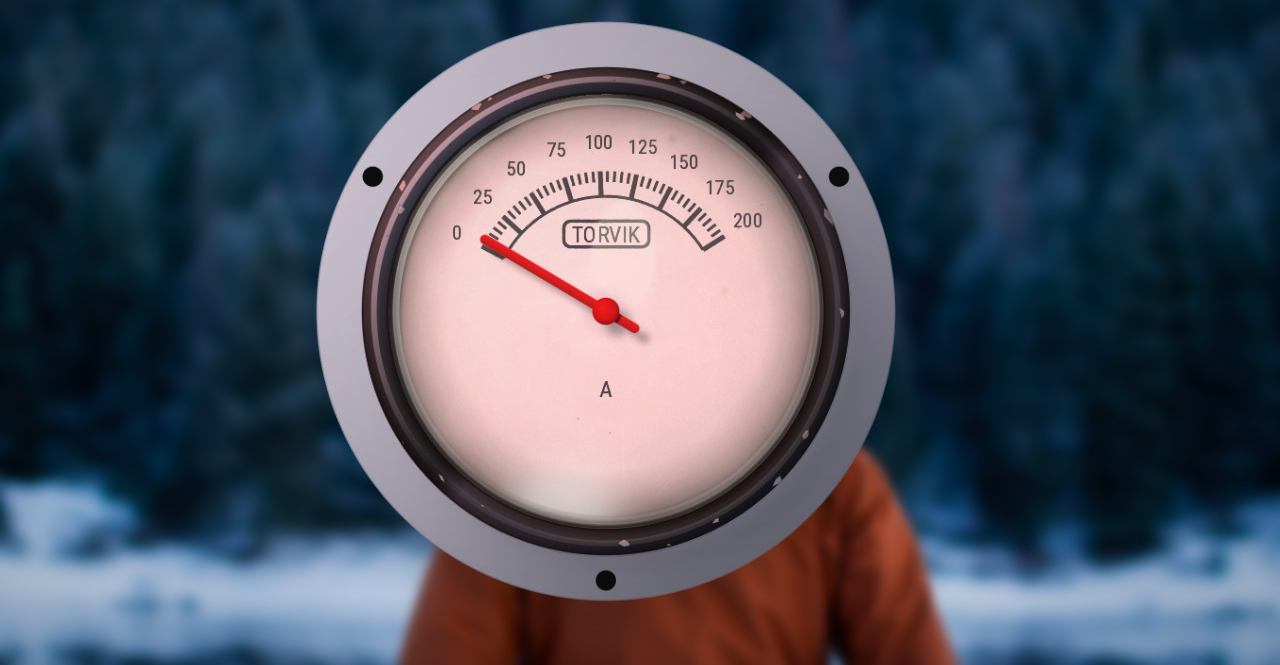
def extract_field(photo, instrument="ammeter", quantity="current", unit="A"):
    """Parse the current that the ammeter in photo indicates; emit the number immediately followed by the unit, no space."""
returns 5A
